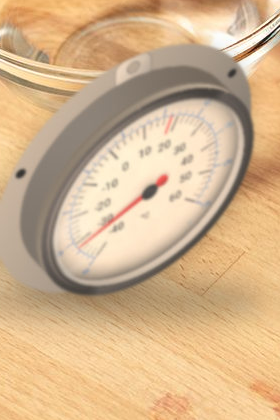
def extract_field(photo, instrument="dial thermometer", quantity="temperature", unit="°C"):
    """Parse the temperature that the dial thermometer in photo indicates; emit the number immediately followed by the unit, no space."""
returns -30°C
